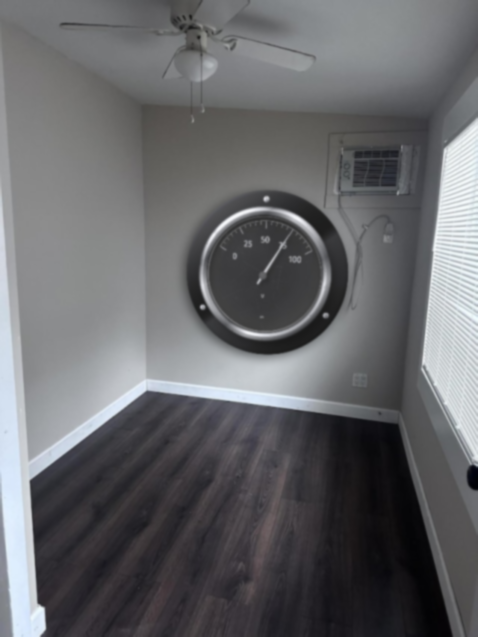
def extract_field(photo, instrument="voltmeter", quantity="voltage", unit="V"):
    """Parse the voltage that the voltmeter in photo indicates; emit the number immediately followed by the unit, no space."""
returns 75V
